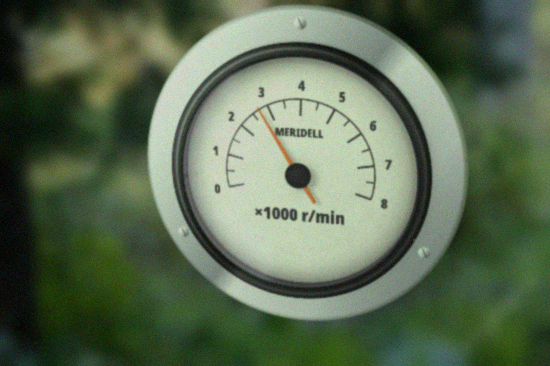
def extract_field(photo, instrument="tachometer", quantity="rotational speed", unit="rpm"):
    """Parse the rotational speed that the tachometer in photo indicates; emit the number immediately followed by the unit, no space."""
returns 2750rpm
